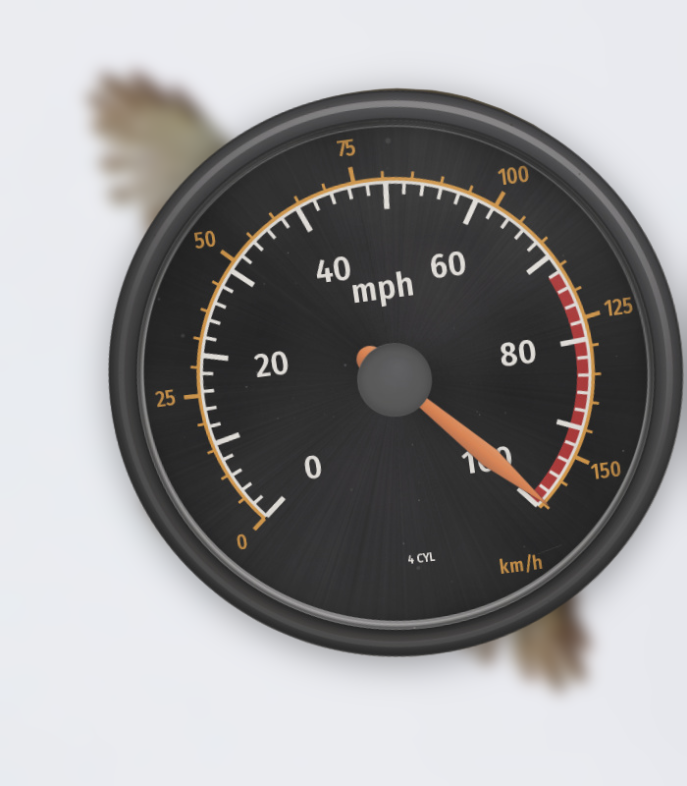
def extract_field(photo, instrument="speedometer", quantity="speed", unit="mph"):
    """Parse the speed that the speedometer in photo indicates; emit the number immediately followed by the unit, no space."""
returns 99mph
